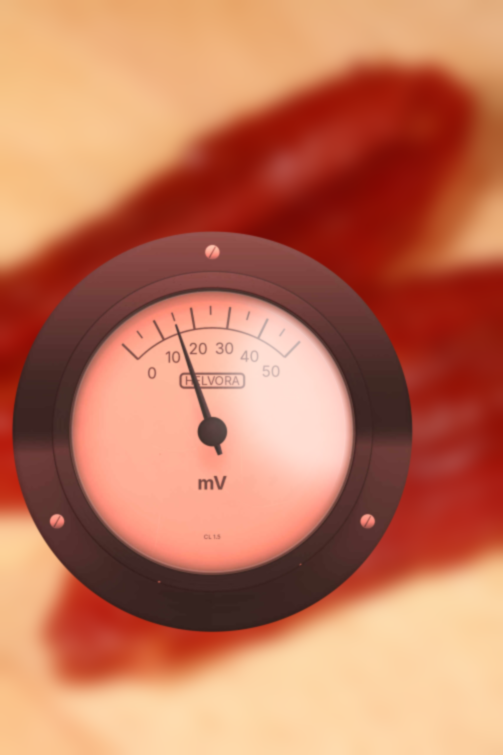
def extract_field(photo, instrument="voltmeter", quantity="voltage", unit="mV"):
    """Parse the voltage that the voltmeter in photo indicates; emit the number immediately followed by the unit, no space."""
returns 15mV
